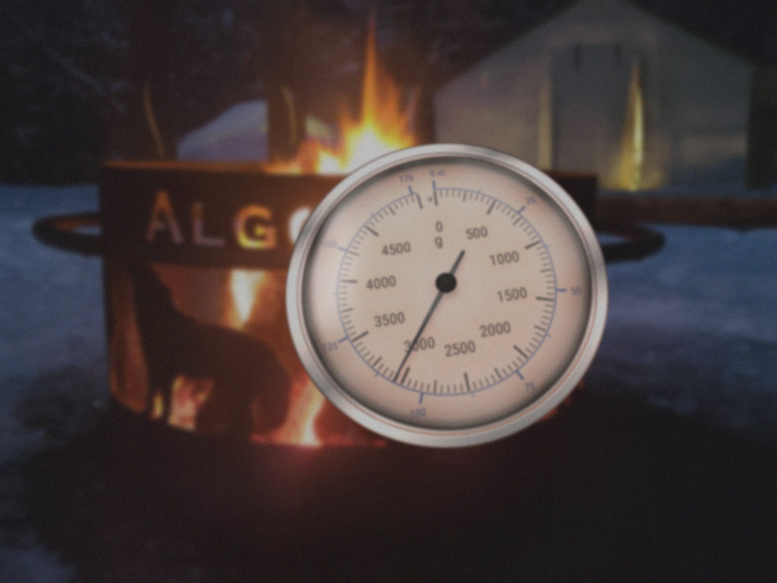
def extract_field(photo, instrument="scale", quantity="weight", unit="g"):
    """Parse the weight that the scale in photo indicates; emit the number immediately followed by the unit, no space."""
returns 3050g
